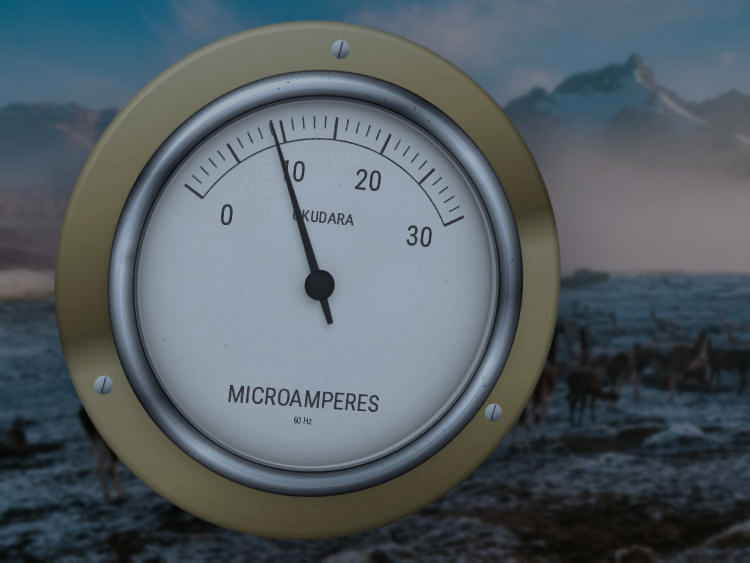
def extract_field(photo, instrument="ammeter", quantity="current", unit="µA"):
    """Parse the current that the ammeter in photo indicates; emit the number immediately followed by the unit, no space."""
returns 9µA
